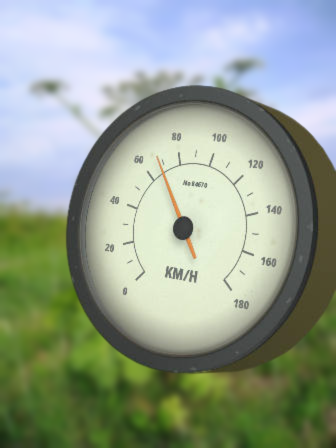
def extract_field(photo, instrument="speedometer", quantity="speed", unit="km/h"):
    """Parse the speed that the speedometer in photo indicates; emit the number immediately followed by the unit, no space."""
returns 70km/h
